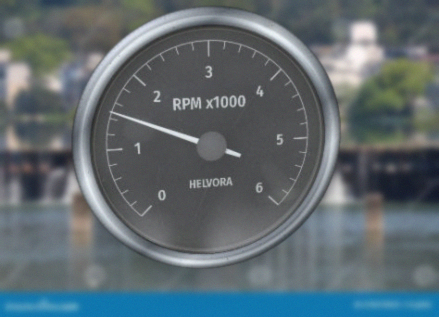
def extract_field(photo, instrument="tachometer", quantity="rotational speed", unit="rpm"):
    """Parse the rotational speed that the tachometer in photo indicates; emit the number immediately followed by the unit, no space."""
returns 1500rpm
